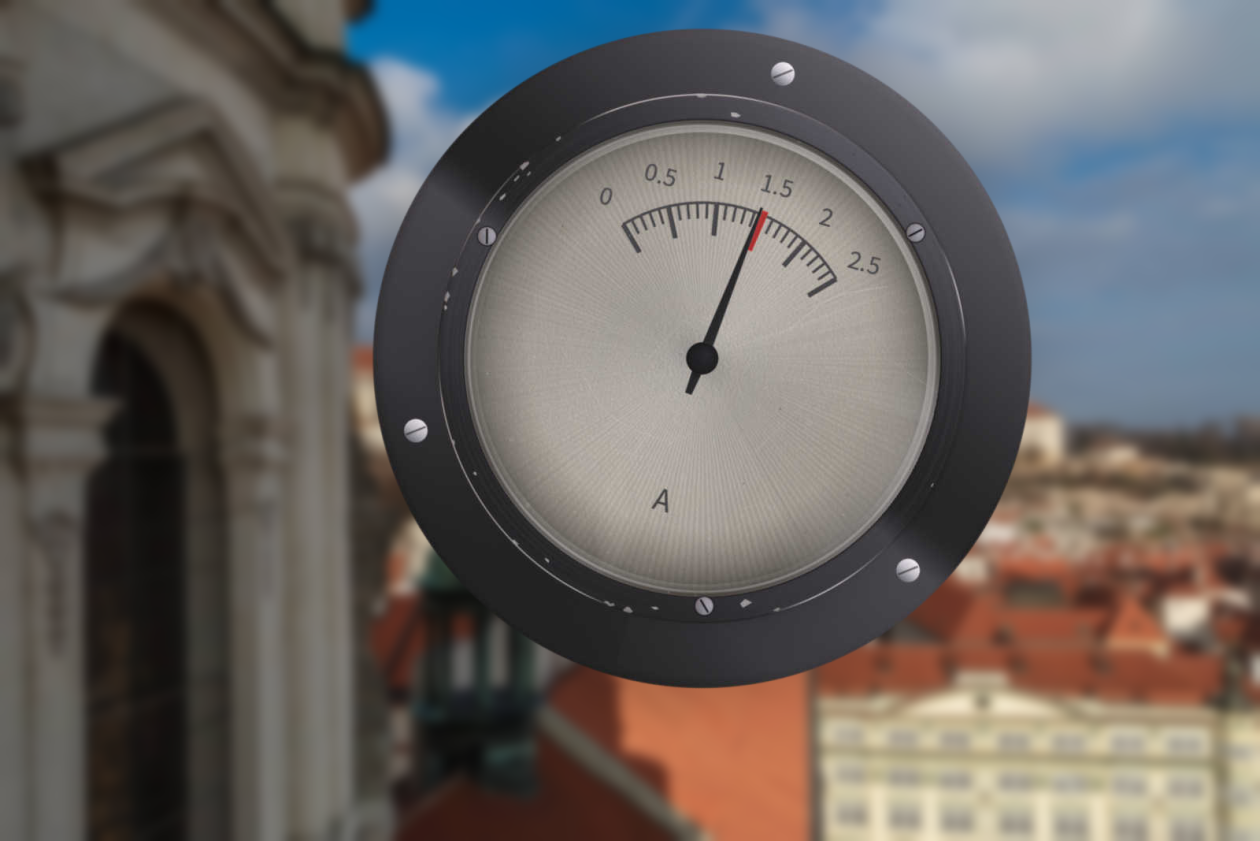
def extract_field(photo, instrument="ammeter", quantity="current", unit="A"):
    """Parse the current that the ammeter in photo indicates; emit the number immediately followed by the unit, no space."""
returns 1.45A
